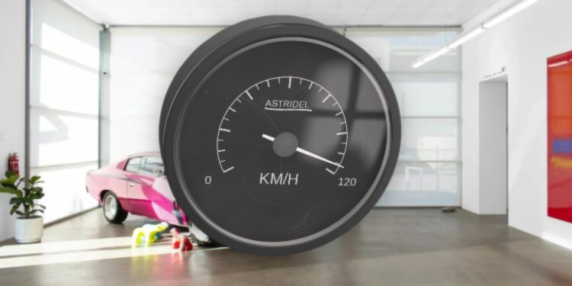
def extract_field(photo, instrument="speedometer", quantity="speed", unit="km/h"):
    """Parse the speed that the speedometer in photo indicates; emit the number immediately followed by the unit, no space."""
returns 115km/h
